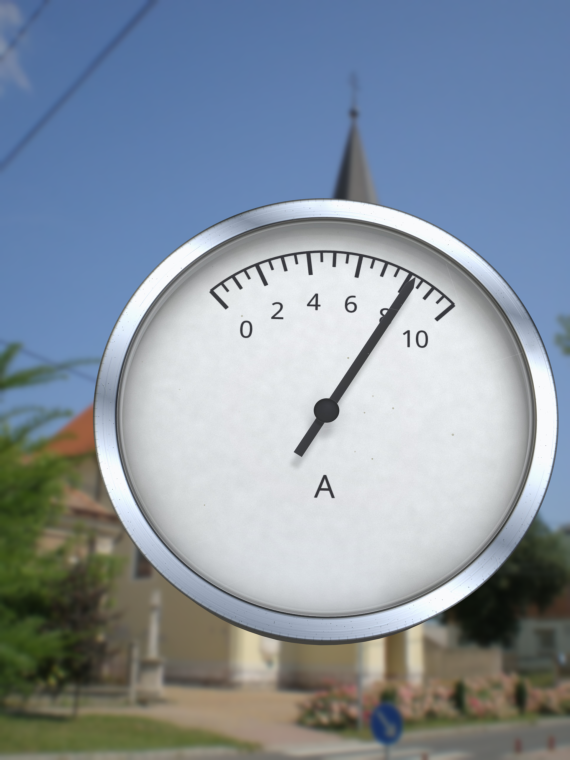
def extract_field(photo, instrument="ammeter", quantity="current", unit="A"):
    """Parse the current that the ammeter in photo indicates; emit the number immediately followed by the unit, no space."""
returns 8.25A
